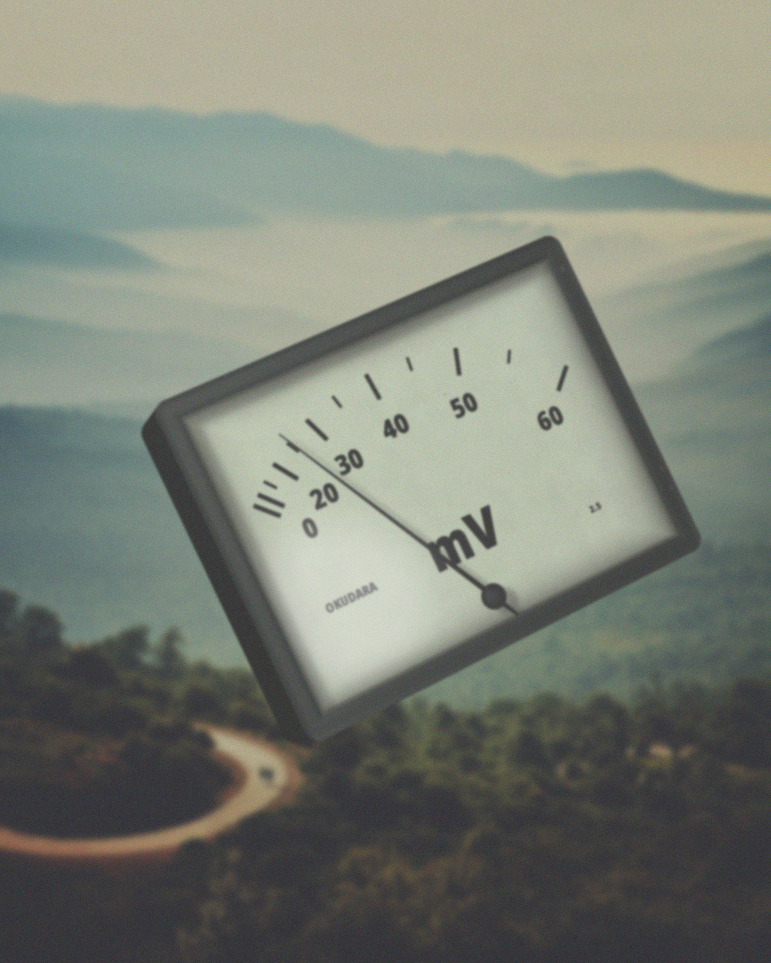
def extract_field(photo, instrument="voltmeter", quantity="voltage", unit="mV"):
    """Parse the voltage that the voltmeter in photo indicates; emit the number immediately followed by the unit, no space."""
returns 25mV
